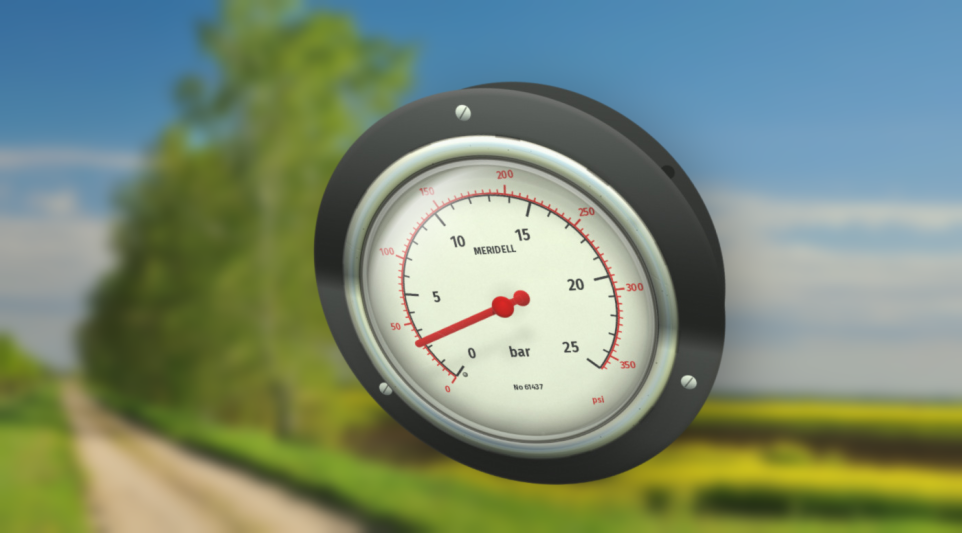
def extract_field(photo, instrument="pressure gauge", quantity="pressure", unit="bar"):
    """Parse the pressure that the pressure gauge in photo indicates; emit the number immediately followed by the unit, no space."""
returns 2.5bar
